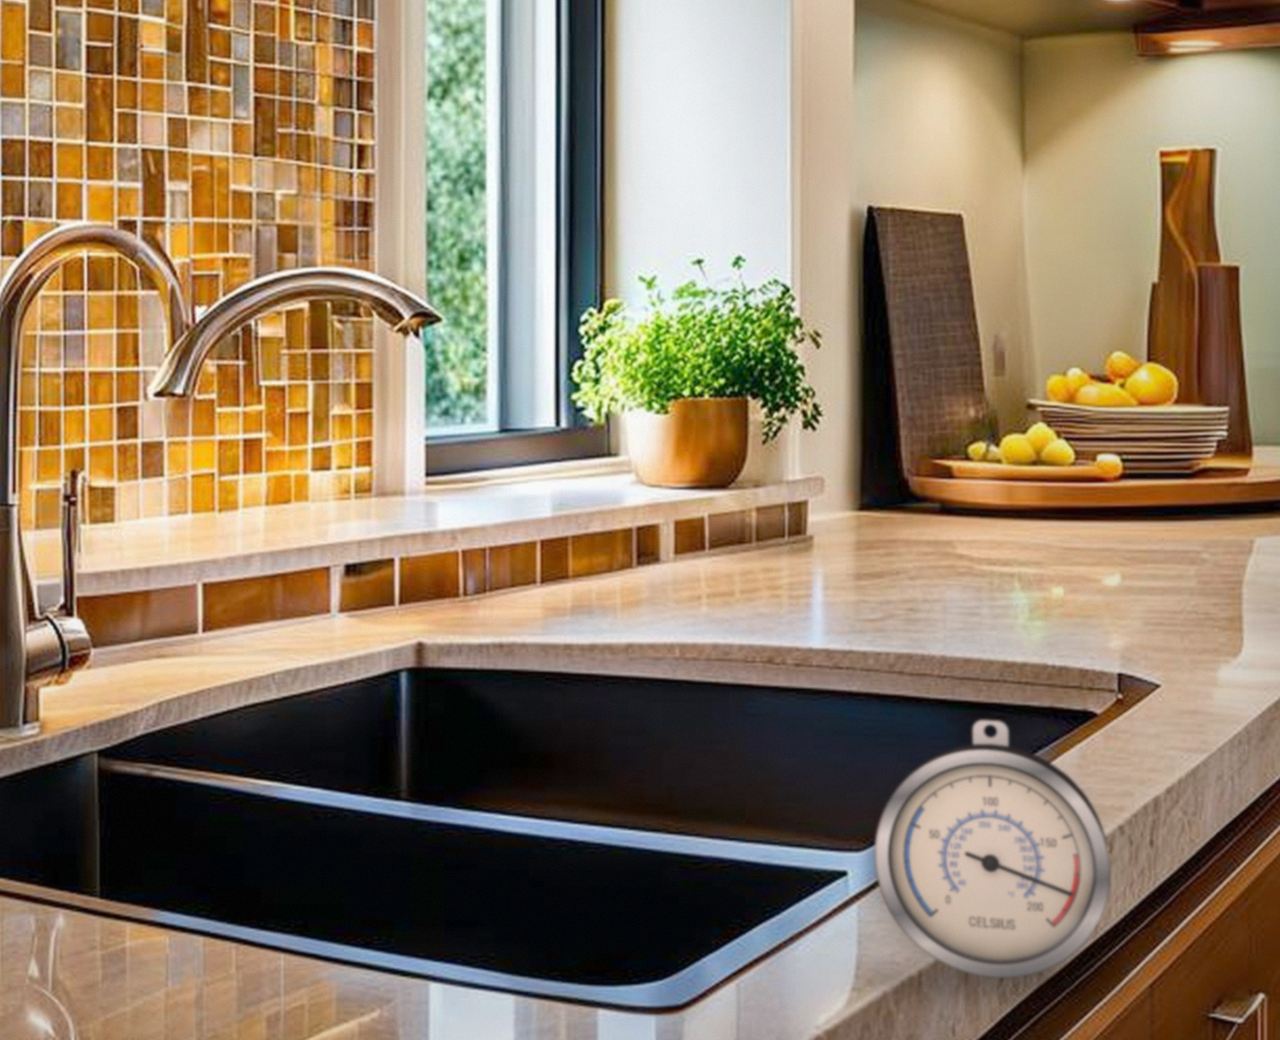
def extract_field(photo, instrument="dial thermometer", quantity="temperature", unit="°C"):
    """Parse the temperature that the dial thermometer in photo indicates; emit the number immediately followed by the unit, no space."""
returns 180°C
